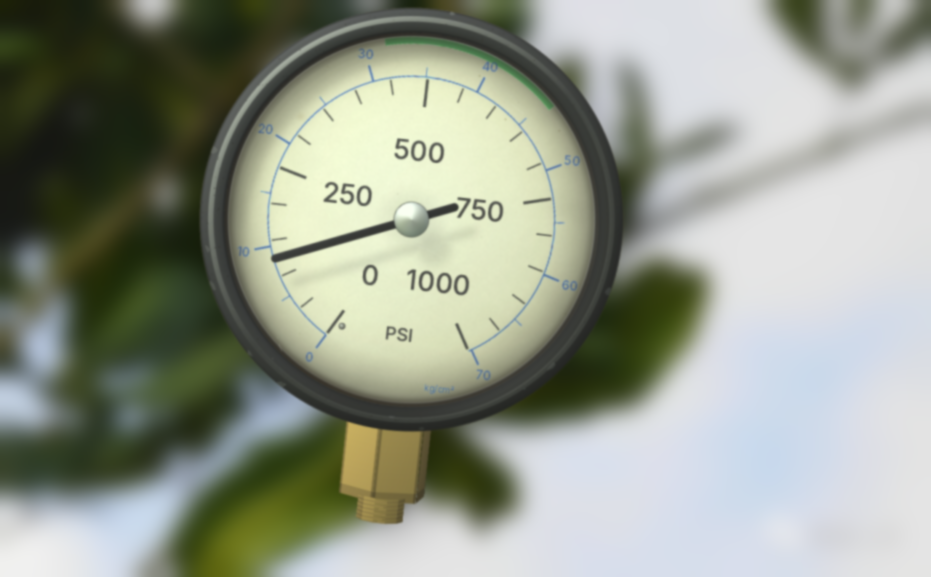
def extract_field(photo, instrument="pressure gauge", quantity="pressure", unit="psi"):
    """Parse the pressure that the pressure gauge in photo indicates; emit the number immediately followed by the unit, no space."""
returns 125psi
